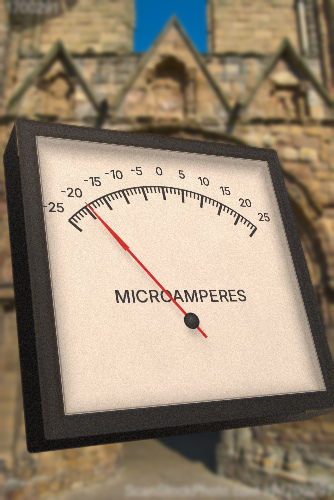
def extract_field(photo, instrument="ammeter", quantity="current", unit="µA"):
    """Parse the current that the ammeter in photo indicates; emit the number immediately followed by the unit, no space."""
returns -20µA
